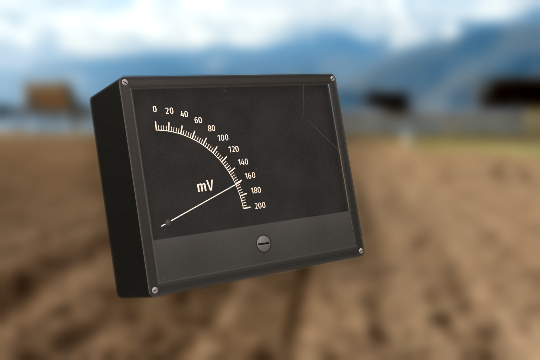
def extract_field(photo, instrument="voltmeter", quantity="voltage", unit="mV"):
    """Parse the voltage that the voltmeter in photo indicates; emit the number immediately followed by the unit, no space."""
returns 160mV
